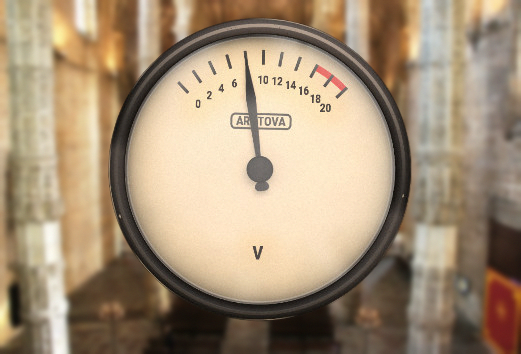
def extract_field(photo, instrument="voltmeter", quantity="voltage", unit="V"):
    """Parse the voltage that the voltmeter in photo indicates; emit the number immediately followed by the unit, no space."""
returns 8V
